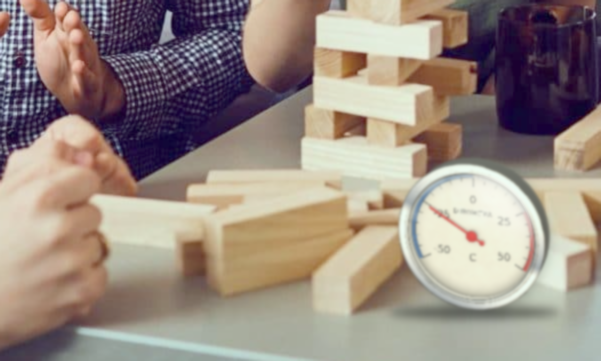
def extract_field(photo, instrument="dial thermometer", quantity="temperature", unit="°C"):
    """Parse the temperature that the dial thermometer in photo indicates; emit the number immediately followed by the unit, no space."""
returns -25°C
